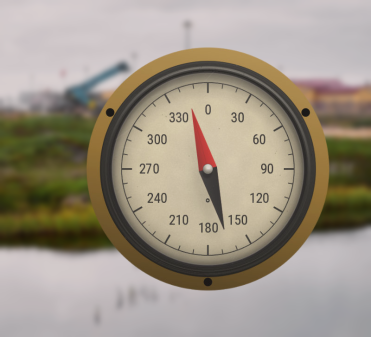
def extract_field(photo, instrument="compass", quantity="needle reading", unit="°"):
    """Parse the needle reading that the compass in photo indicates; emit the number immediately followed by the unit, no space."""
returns 345°
